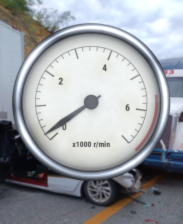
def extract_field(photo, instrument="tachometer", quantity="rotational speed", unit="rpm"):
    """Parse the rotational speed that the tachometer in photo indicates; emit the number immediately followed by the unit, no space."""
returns 200rpm
